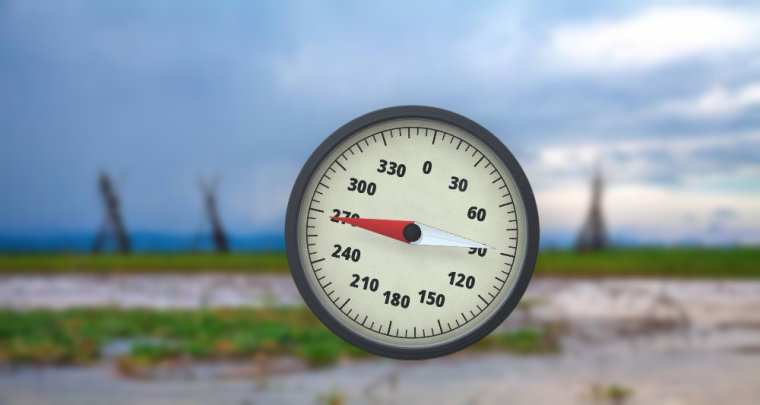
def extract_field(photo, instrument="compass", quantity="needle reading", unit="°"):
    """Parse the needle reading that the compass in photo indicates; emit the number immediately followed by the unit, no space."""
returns 267.5°
